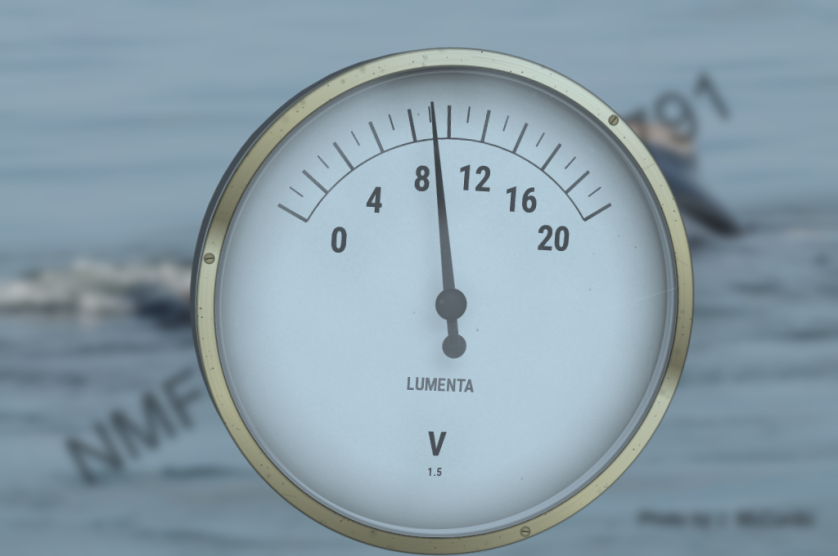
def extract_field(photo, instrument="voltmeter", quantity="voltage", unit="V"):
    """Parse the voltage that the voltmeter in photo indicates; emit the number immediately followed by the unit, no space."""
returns 9V
